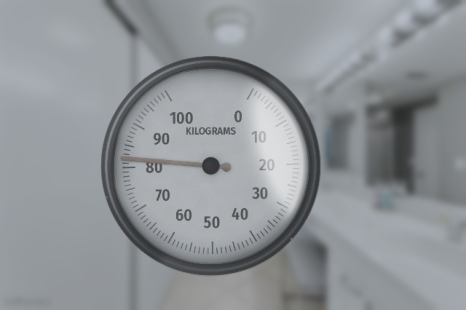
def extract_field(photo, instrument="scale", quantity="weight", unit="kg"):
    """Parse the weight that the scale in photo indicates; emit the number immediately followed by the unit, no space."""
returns 82kg
